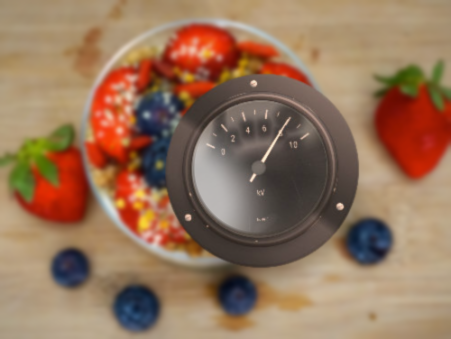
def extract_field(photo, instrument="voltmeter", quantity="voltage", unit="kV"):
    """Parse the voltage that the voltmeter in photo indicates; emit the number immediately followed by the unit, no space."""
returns 8kV
